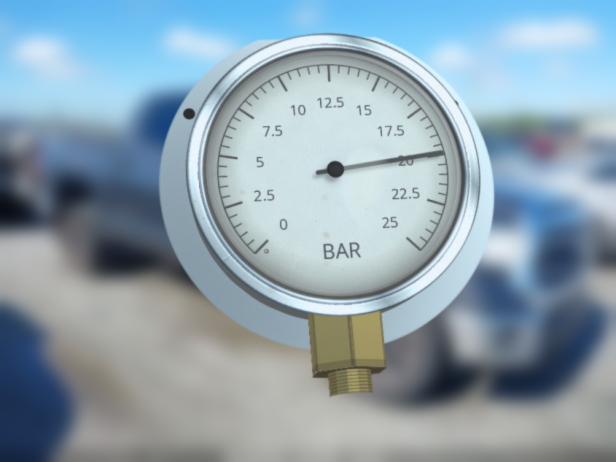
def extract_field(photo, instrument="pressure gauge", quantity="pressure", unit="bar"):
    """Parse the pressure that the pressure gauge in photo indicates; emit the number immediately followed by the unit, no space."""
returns 20bar
